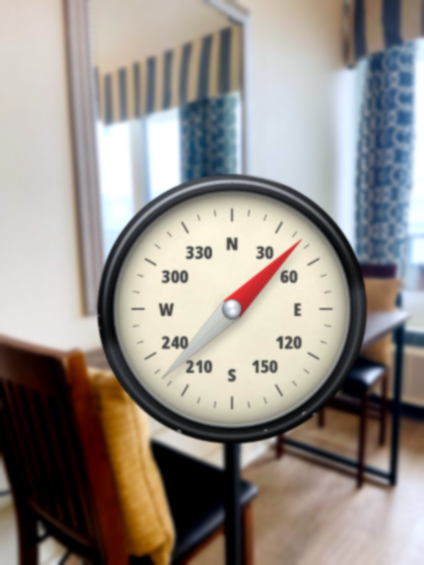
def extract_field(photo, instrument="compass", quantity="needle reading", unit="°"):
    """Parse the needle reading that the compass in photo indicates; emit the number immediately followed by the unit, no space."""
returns 45°
